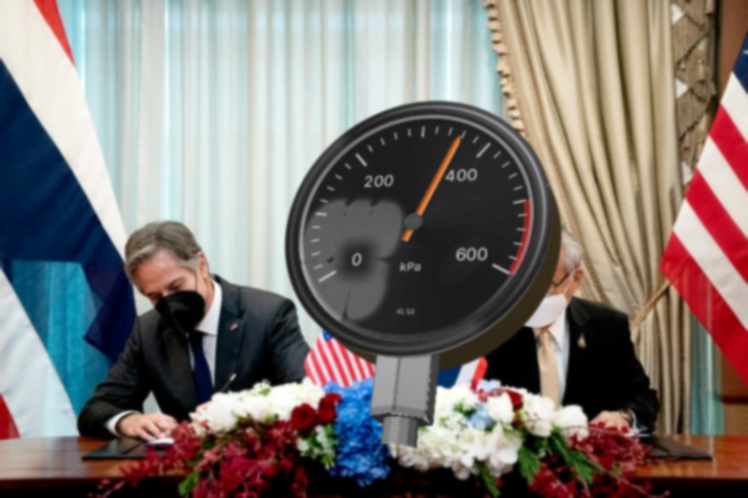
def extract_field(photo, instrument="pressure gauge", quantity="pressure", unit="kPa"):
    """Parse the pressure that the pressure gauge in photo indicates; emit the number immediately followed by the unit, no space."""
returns 360kPa
